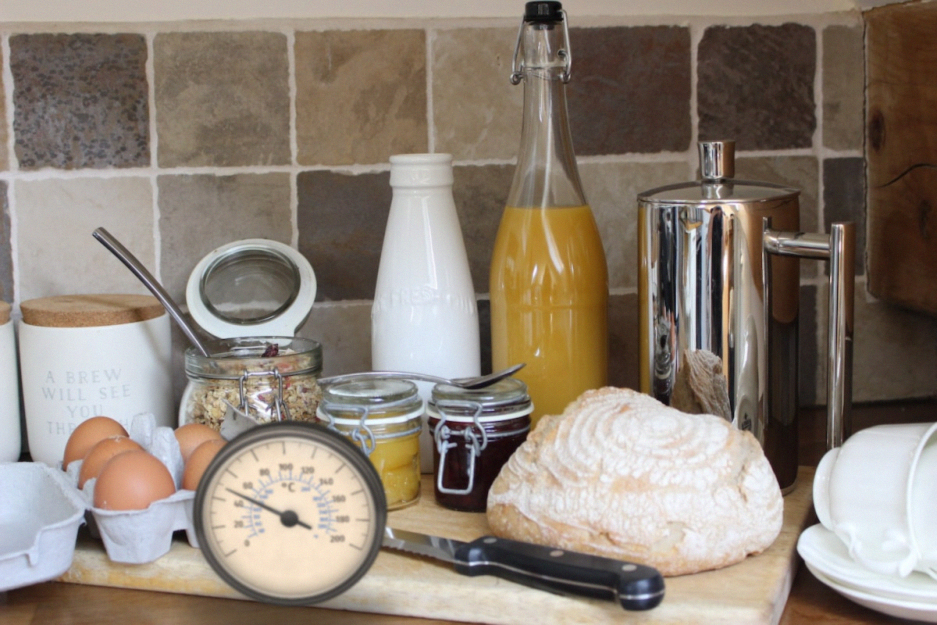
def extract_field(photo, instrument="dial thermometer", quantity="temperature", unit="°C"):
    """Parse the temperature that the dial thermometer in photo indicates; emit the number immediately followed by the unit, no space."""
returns 50°C
